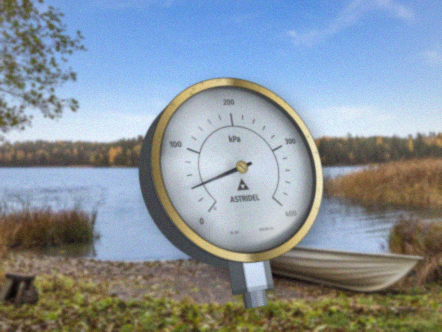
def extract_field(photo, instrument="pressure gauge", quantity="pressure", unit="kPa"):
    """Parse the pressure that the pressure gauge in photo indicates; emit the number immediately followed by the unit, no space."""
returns 40kPa
